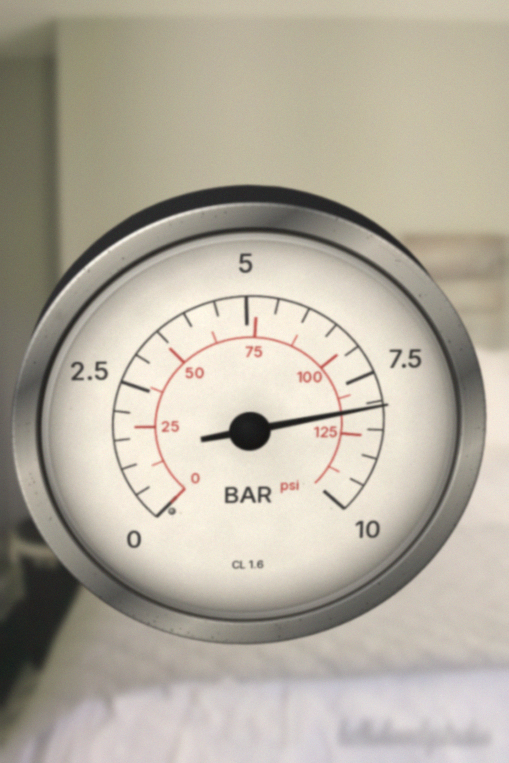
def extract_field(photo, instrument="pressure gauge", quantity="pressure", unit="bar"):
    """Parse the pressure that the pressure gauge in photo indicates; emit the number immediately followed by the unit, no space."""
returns 8bar
